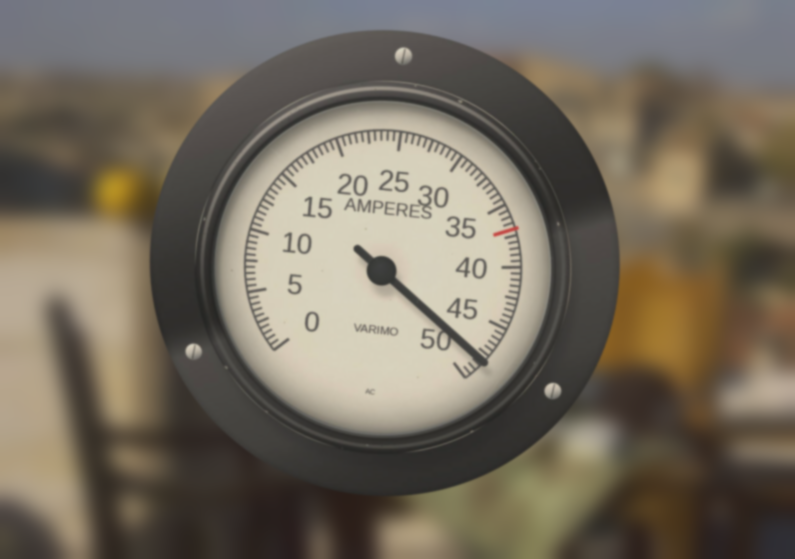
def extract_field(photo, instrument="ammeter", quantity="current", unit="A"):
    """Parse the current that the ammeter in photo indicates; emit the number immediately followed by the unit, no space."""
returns 48A
